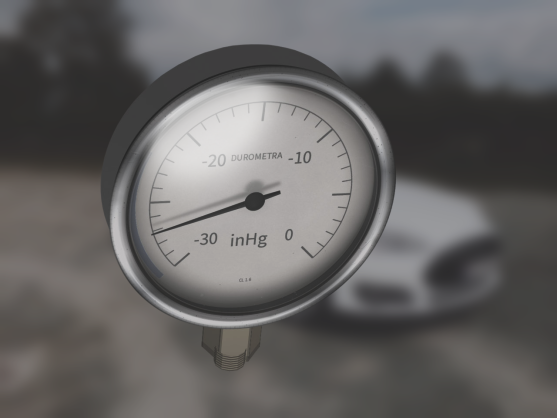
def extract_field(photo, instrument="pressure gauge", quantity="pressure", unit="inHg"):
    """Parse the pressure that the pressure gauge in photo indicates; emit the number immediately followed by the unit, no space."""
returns -27inHg
